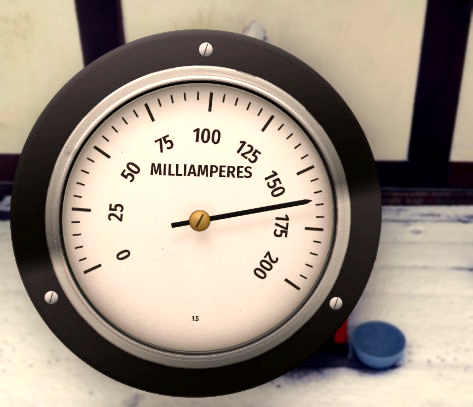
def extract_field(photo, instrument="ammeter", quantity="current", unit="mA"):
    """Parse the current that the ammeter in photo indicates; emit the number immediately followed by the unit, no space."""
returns 162.5mA
